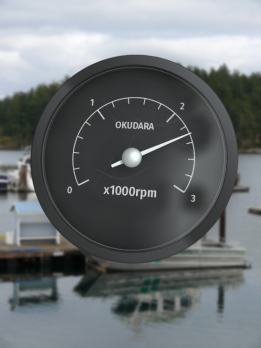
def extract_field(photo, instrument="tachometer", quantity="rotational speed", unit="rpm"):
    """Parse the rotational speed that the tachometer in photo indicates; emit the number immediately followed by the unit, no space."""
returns 2300rpm
